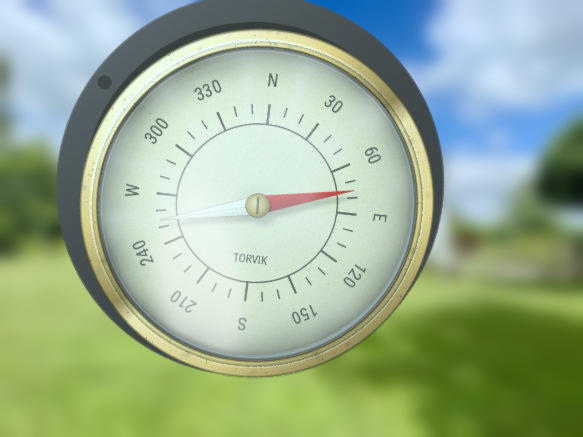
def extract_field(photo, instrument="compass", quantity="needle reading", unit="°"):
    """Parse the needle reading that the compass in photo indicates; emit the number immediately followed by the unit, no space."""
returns 75°
